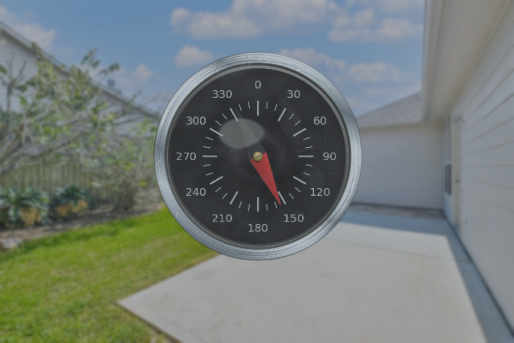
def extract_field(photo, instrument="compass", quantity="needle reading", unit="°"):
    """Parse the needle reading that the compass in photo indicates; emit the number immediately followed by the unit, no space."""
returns 155°
